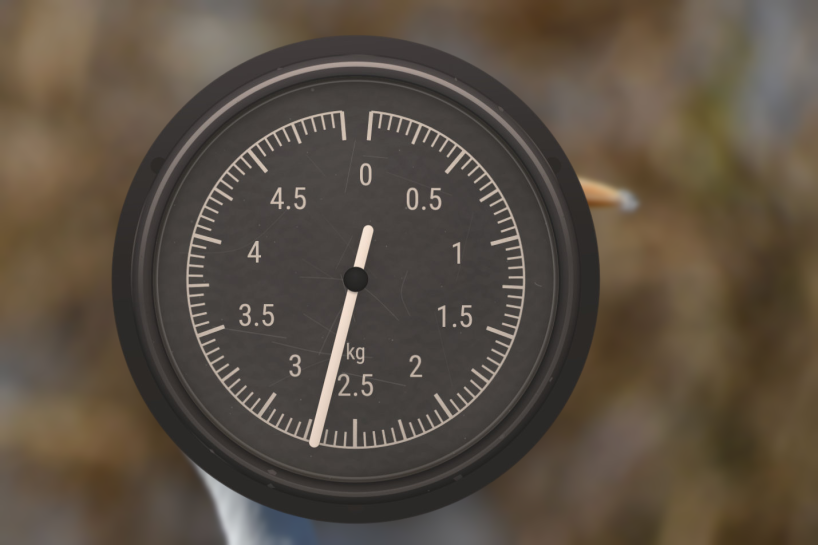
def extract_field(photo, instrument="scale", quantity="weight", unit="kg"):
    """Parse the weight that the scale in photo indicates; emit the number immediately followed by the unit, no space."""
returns 2.7kg
